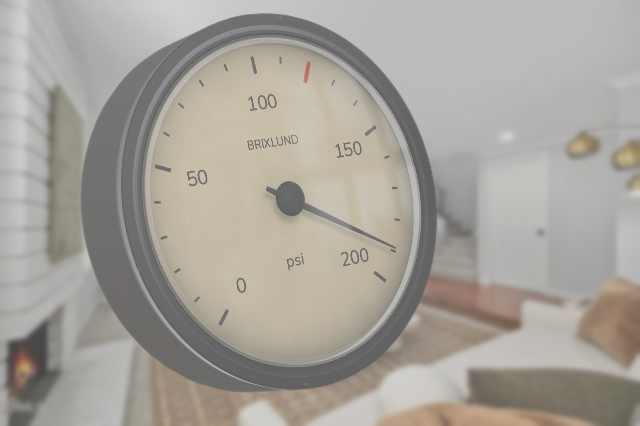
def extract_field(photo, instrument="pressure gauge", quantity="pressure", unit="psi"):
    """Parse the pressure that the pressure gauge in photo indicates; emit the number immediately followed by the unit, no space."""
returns 190psi
